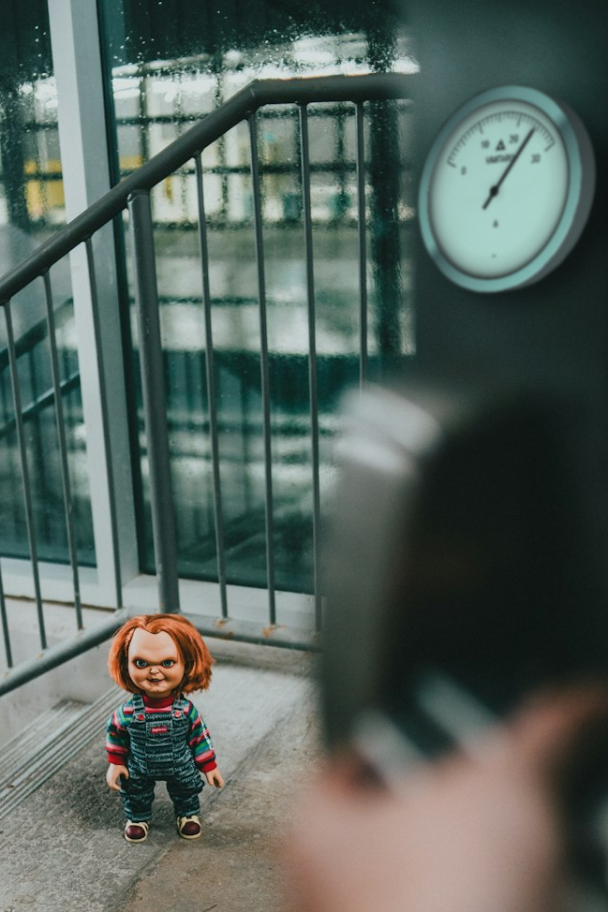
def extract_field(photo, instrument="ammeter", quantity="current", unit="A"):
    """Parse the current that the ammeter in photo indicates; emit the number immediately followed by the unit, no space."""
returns 25A
